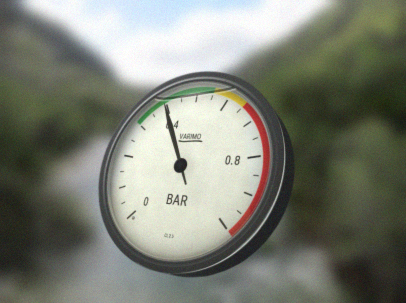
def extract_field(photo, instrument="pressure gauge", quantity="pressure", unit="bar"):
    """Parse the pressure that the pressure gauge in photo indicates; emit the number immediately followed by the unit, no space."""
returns 0.4bar
